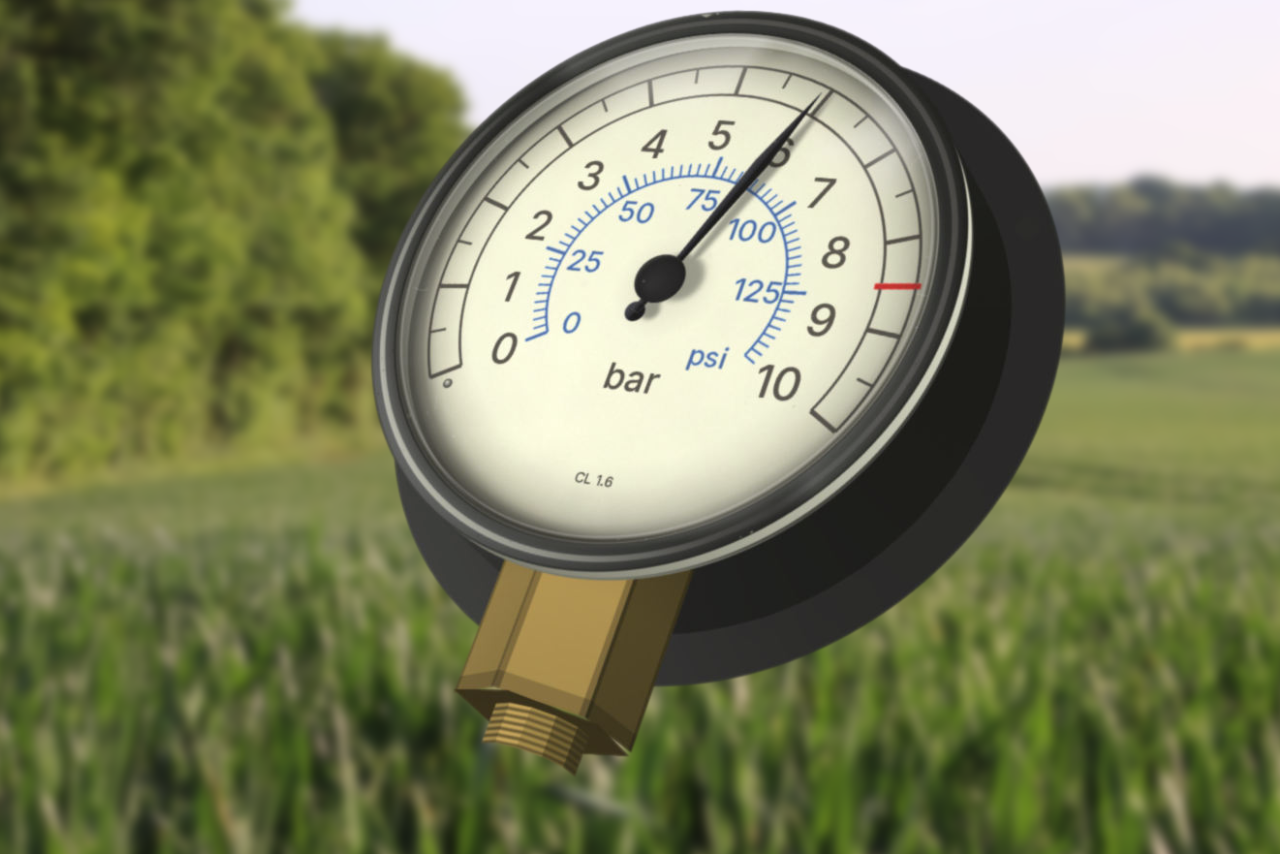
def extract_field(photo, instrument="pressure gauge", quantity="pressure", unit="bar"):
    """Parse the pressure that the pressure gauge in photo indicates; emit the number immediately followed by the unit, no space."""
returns 6bar
